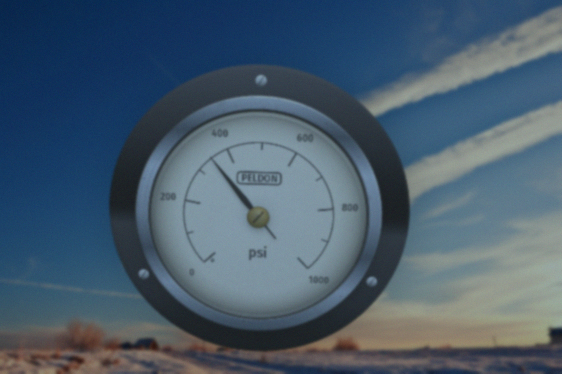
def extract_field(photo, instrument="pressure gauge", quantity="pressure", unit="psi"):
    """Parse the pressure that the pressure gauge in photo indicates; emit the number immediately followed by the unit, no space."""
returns 350psi
